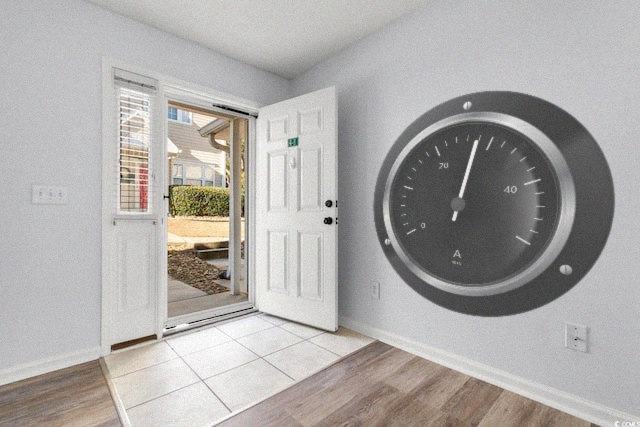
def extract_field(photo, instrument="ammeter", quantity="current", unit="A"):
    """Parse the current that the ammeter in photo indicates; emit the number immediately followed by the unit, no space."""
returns 28A
